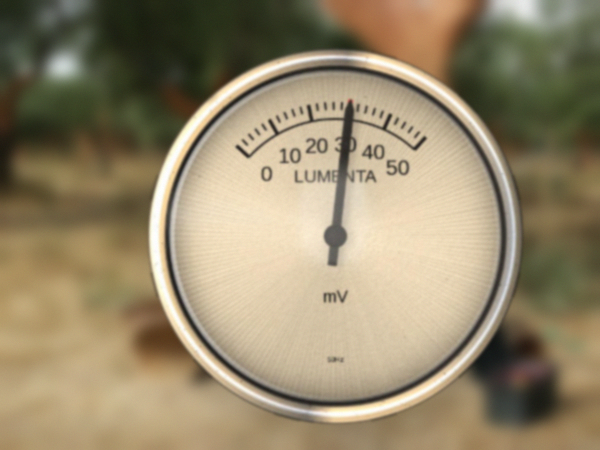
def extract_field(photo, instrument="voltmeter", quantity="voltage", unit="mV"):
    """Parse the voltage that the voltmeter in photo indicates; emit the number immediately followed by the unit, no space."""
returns 30mV
